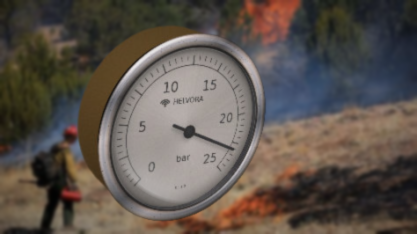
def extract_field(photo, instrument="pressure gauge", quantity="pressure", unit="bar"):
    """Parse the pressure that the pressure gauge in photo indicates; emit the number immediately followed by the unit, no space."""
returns 23bar
